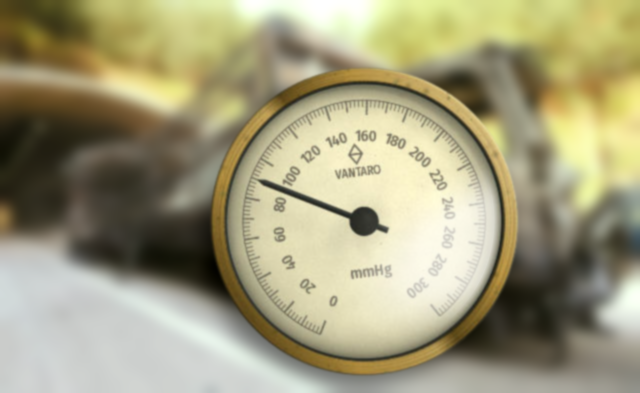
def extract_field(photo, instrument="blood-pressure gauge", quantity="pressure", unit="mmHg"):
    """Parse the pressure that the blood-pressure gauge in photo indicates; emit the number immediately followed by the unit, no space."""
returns 90mmHg
